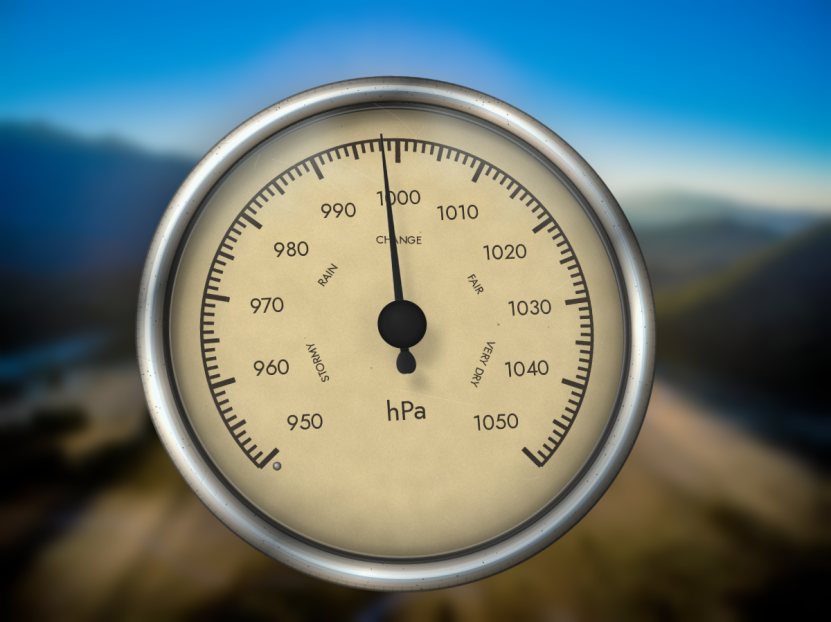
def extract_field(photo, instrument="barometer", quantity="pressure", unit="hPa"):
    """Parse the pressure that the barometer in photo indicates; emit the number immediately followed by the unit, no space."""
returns 998hPa
